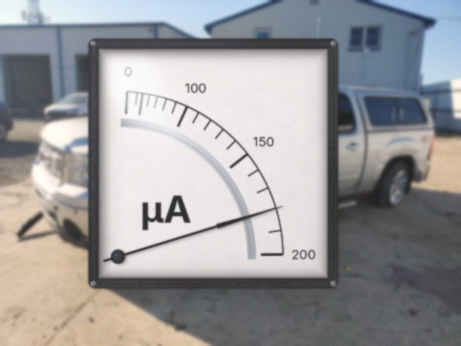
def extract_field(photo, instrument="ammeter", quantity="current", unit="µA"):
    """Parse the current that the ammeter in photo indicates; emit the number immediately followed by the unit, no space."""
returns 180µA
